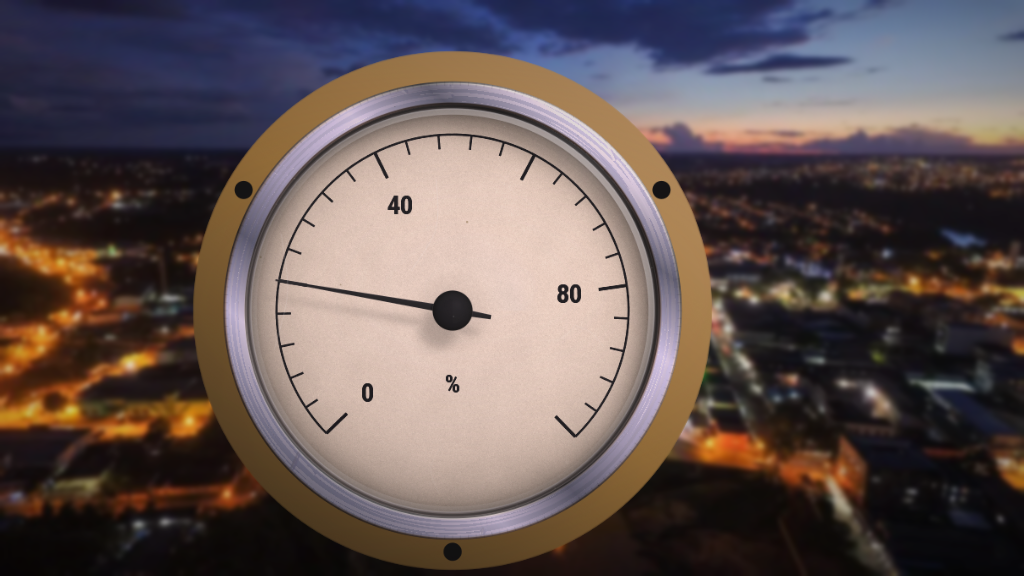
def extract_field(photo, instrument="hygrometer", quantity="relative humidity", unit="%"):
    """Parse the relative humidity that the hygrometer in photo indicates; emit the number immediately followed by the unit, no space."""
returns 20%
